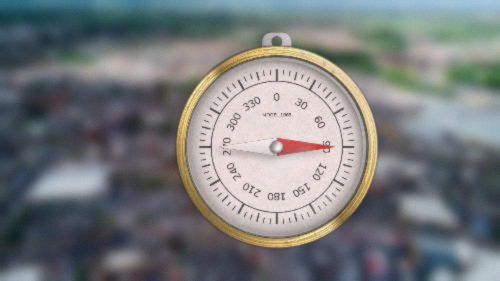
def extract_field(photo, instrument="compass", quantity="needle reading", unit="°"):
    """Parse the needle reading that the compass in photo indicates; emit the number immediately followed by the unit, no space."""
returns 90°
